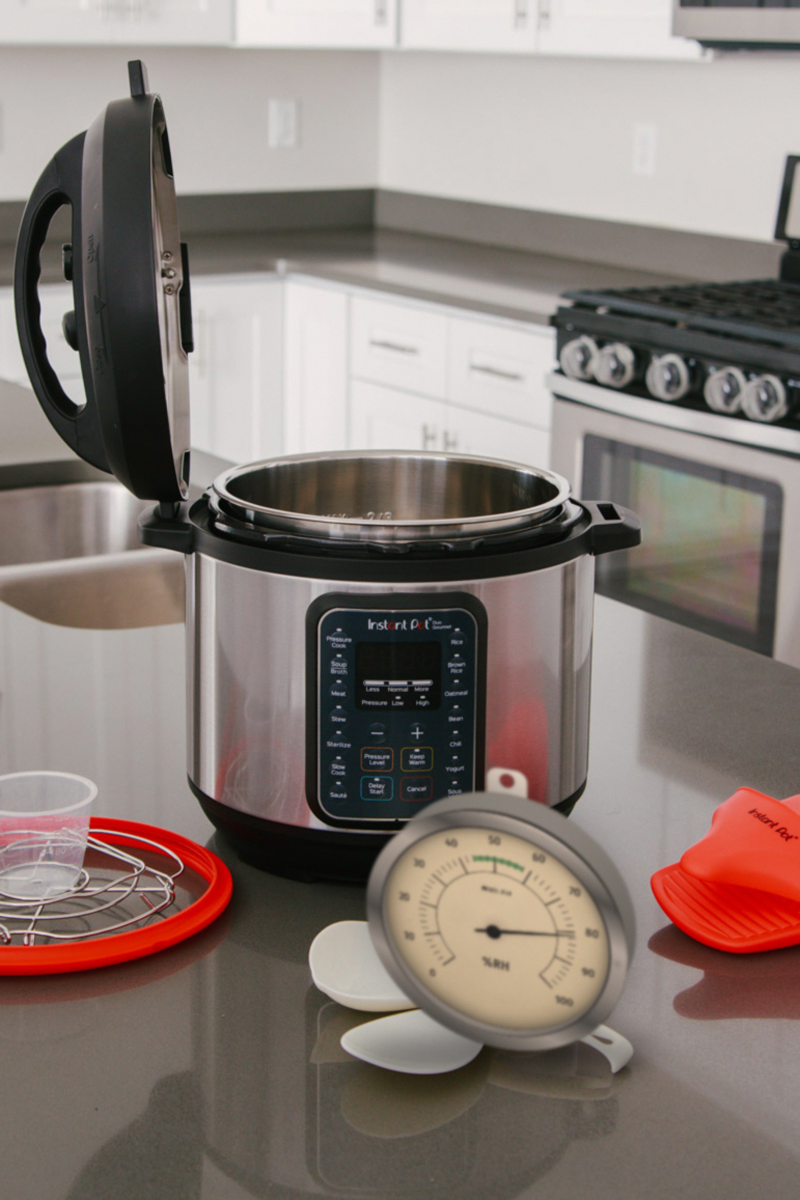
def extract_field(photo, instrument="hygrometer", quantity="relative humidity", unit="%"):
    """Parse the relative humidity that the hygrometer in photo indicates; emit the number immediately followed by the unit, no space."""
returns 80%
